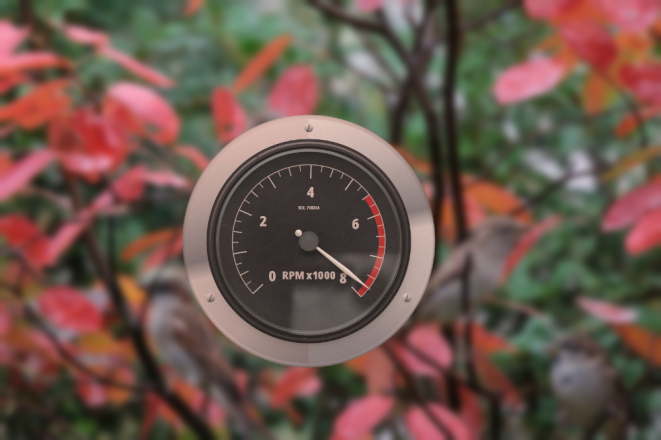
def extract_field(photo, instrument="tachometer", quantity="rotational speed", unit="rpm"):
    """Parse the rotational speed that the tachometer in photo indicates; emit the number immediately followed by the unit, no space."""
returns 7750rpm
